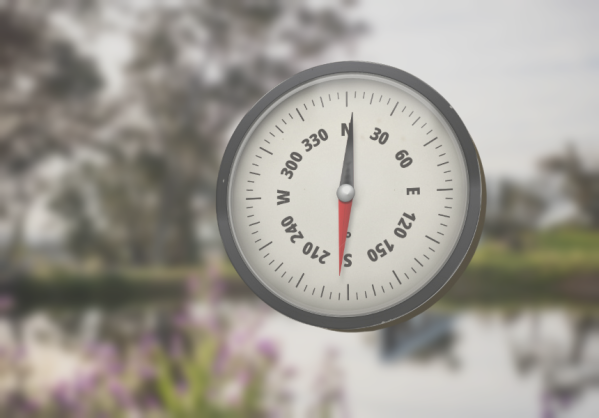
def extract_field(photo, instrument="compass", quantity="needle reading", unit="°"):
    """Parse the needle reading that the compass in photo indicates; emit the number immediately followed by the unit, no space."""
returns 185°
